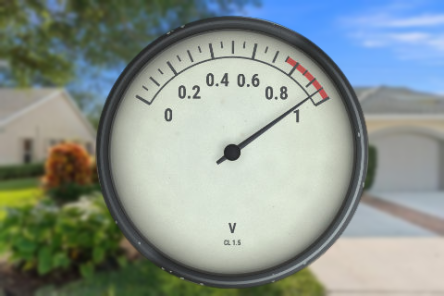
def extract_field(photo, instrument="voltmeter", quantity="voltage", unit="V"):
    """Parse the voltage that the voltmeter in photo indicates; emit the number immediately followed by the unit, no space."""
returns 0.95V
